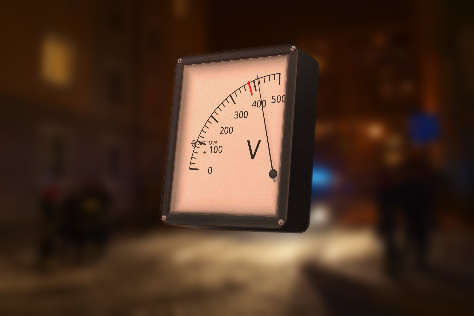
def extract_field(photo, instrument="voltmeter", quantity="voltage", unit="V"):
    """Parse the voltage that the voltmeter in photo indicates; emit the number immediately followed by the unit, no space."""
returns 420V
